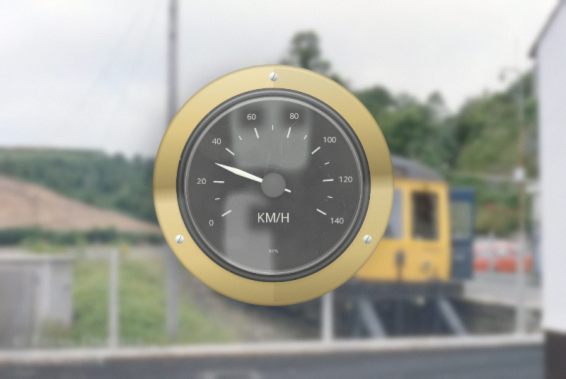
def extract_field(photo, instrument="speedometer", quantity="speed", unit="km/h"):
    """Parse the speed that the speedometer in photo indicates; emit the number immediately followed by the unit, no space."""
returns 30km/h
